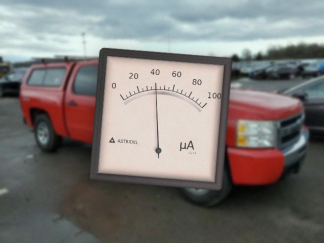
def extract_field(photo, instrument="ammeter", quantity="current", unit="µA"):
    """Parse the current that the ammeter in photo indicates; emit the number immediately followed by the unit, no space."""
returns 40µA
